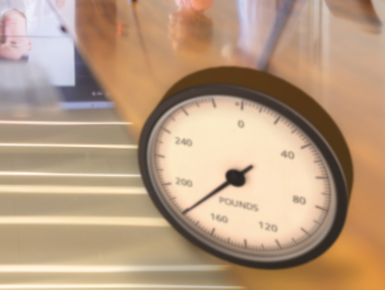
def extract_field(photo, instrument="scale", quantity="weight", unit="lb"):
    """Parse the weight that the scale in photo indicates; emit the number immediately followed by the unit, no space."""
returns 180lb
